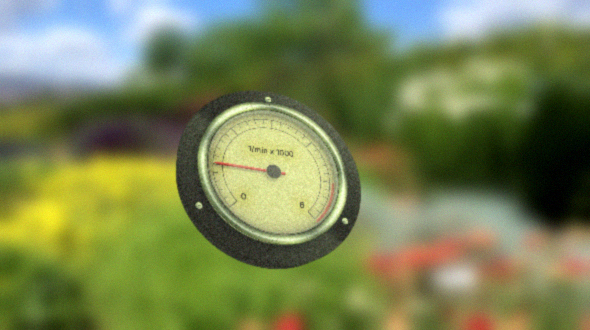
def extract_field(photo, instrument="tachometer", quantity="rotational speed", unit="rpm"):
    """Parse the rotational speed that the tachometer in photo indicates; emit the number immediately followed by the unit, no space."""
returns 1000rpm
